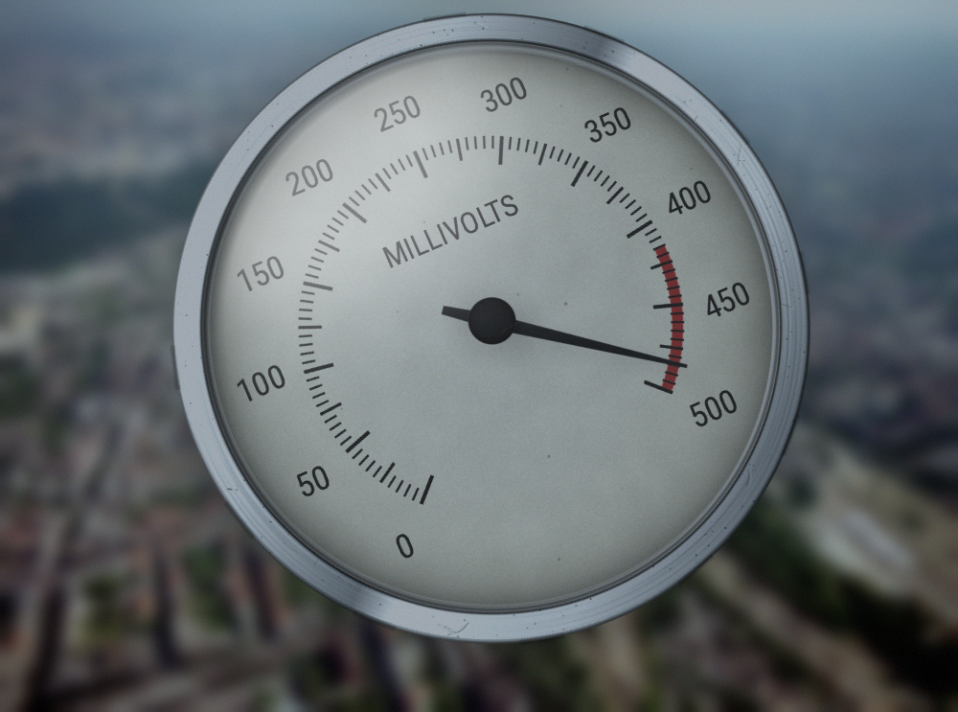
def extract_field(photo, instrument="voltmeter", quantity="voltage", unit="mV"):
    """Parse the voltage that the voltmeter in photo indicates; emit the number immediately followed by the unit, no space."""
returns 485mV
